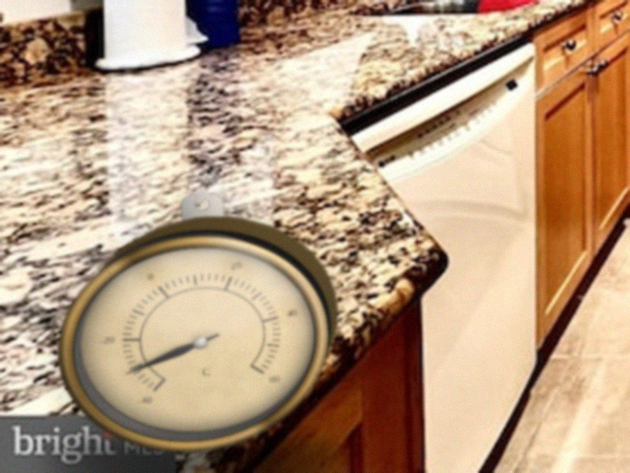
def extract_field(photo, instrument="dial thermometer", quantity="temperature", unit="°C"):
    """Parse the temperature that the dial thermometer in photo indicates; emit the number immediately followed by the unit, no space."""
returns -30°C
